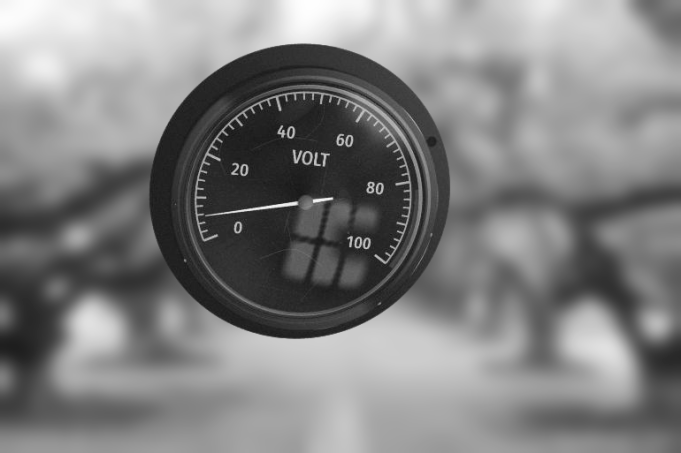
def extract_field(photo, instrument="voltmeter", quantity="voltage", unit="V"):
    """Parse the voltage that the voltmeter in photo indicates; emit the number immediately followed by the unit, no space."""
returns 6V
